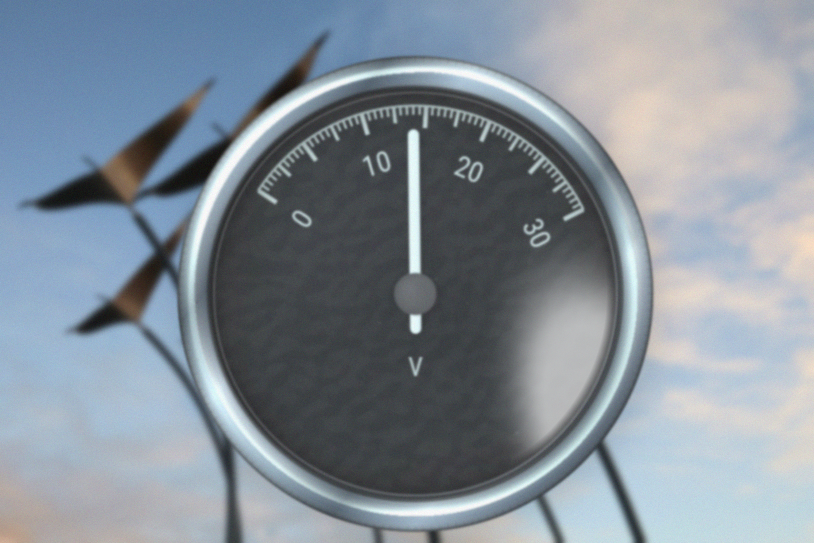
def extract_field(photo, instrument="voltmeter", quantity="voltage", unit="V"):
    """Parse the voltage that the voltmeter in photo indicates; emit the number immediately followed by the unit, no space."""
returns 14V
